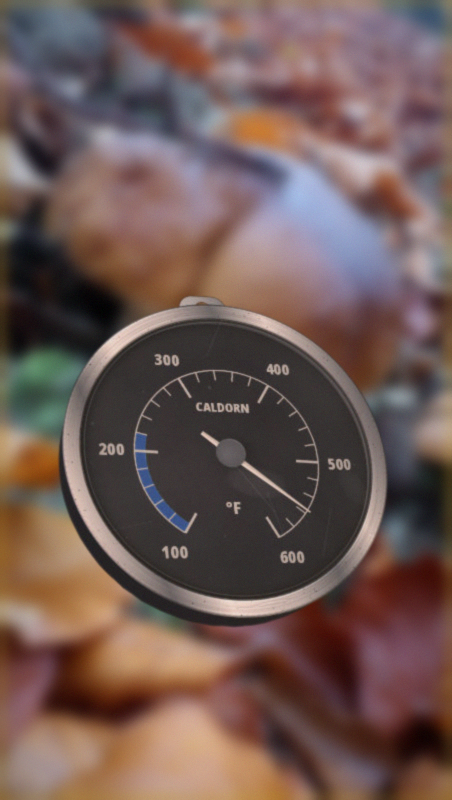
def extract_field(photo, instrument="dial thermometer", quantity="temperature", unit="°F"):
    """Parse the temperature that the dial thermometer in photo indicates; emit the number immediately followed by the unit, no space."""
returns 560°F
